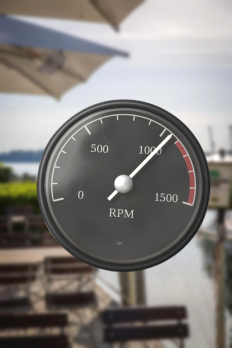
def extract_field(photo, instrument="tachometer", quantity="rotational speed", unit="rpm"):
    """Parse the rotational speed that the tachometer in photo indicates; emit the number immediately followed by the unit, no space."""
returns 1050rpm
